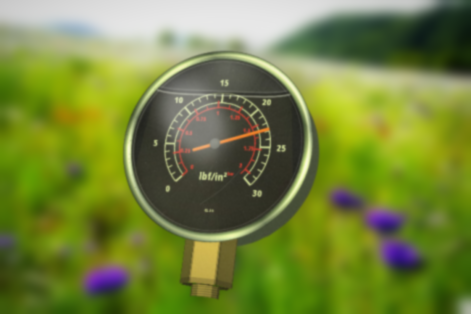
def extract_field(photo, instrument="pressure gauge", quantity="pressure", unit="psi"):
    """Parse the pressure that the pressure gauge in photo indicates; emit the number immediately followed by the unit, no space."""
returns 23psi
